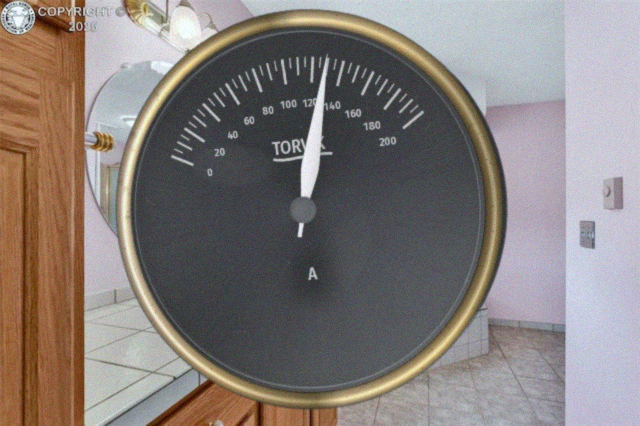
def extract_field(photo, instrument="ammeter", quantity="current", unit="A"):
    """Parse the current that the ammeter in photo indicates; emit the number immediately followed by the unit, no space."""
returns 130A
